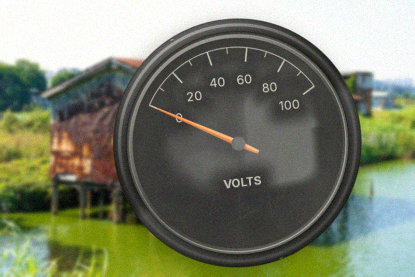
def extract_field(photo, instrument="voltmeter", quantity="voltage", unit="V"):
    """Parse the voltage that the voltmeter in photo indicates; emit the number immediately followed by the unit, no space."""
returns 0V
